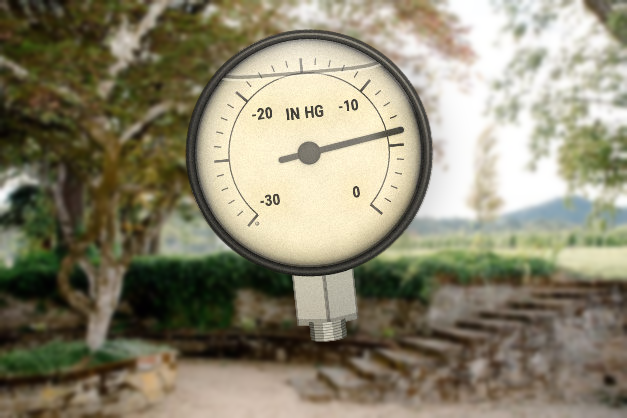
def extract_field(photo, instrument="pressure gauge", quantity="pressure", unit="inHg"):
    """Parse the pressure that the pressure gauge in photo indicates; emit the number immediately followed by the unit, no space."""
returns -6inHg
